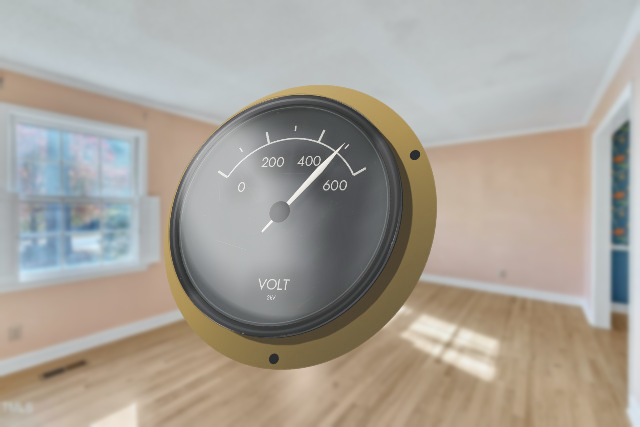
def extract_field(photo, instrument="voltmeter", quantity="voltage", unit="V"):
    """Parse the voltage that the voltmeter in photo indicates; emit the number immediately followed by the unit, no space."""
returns 500V
